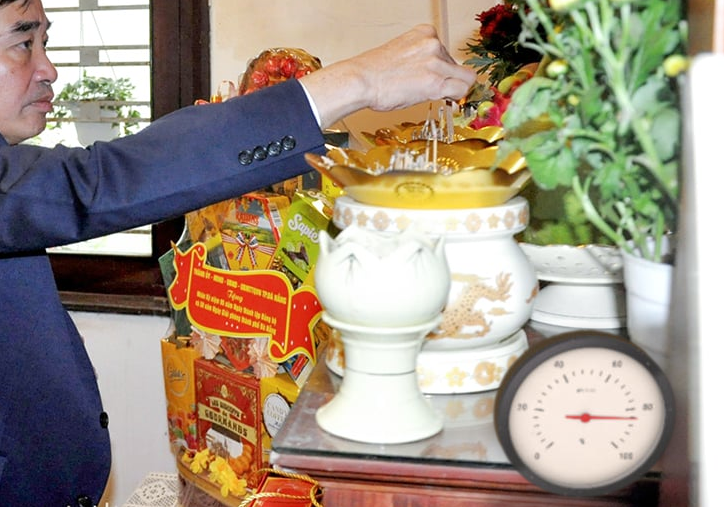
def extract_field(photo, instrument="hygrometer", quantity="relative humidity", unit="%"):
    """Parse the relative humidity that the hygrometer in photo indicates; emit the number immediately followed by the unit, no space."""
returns 84%
